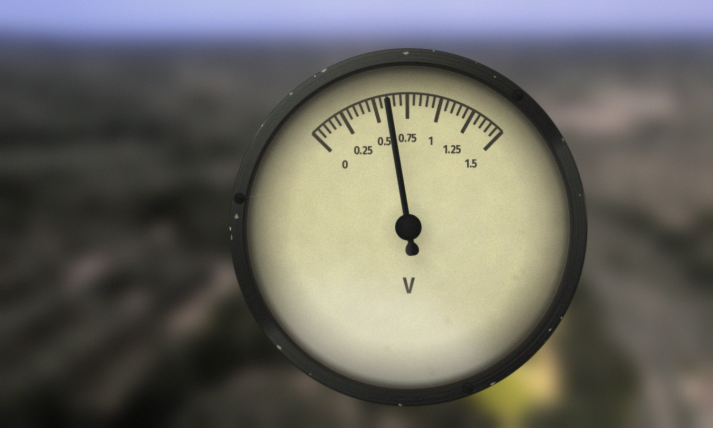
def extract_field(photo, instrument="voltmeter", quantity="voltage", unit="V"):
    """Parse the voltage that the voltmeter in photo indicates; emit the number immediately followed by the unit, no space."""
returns 0.6V
